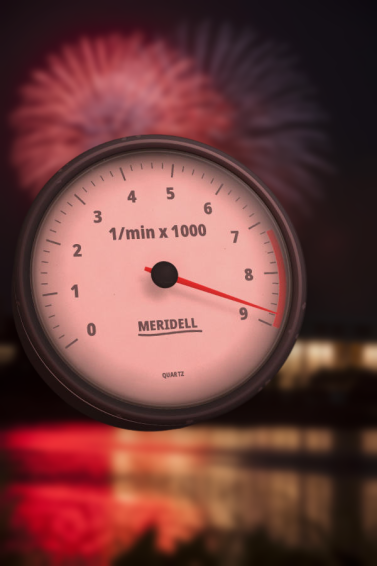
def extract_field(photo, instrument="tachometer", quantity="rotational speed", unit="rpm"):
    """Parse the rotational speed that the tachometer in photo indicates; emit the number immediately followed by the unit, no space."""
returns 8800rpm
